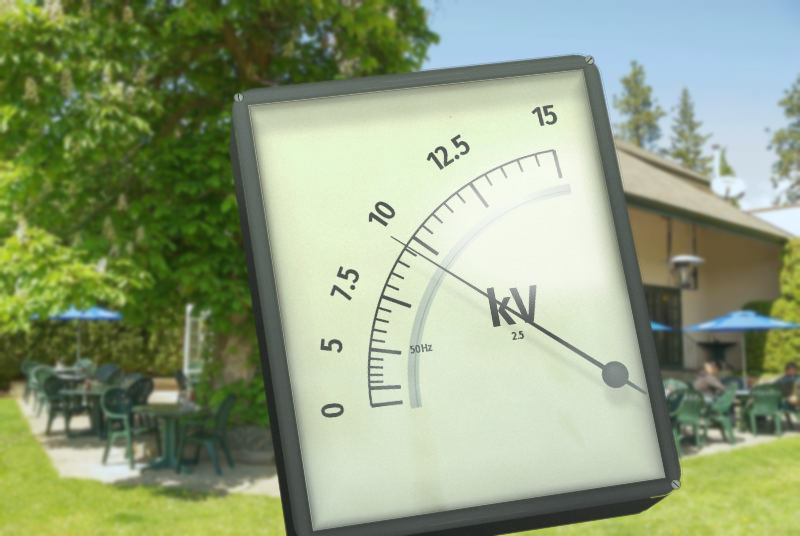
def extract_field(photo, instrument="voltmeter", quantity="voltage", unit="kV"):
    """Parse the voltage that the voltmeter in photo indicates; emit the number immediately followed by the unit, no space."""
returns 9.5kV
